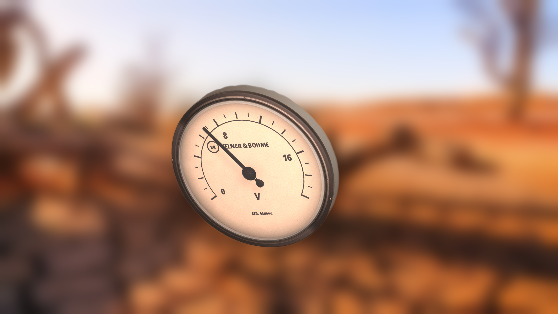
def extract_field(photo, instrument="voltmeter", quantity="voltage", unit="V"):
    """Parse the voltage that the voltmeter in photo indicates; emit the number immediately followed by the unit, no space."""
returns 7V
